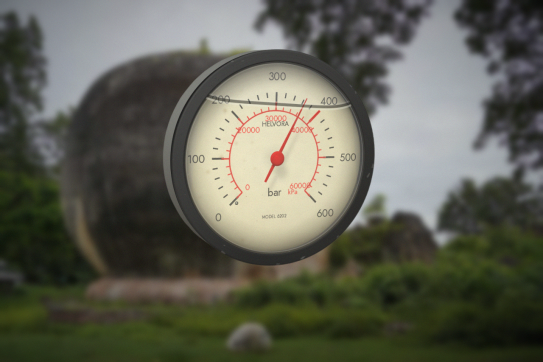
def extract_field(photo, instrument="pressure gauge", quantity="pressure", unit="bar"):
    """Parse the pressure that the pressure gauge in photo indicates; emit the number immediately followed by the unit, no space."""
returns 360bar
